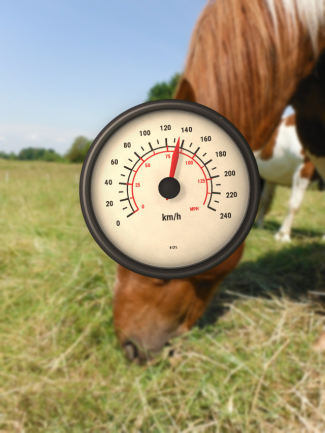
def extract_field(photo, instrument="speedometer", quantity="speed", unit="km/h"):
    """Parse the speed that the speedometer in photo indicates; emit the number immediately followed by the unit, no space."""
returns 135km/h
